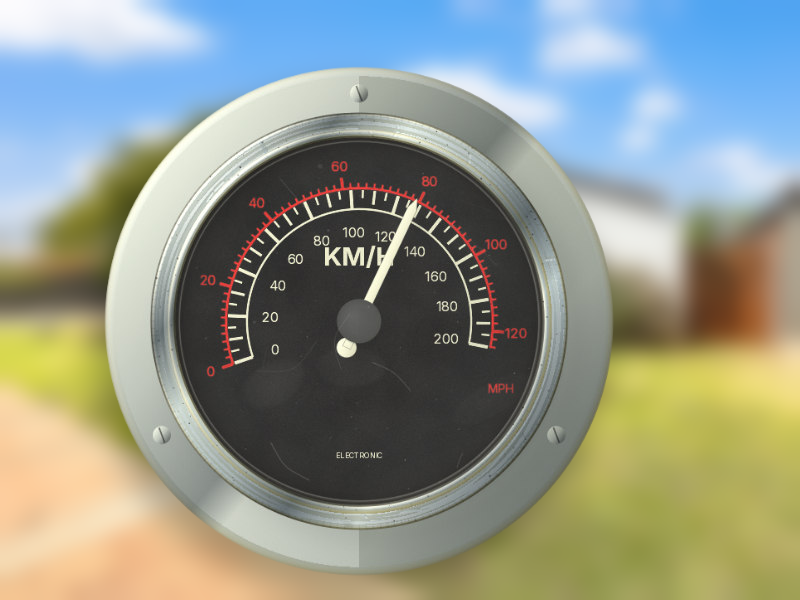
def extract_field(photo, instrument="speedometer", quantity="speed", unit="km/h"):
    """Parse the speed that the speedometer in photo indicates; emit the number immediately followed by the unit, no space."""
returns 127.5km/h
